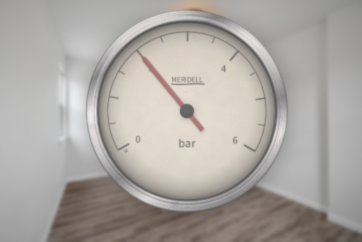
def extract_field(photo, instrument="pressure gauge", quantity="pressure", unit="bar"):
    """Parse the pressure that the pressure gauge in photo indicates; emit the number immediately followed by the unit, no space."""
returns 2bar
